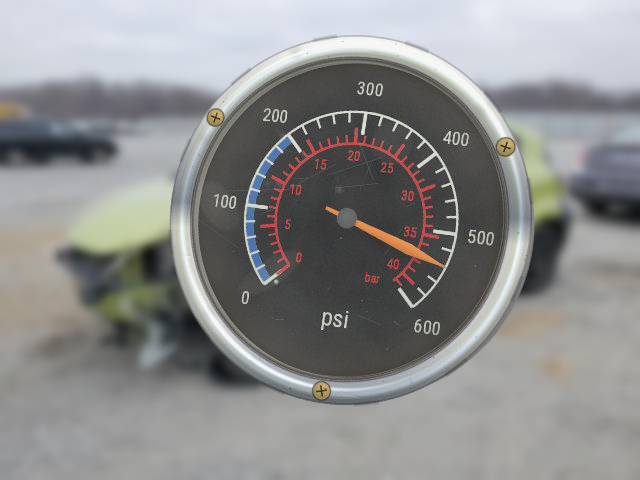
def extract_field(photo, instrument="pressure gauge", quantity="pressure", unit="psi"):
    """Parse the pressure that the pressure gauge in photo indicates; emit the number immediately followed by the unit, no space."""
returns 540psi
